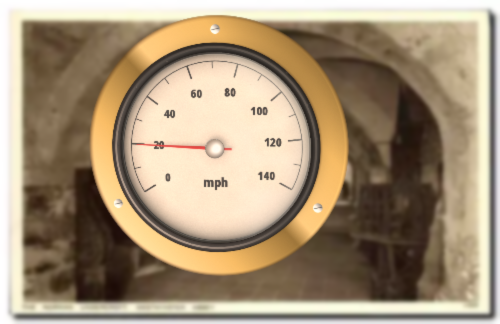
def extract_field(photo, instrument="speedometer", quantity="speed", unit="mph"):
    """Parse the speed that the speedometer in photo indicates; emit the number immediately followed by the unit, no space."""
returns 20mph
